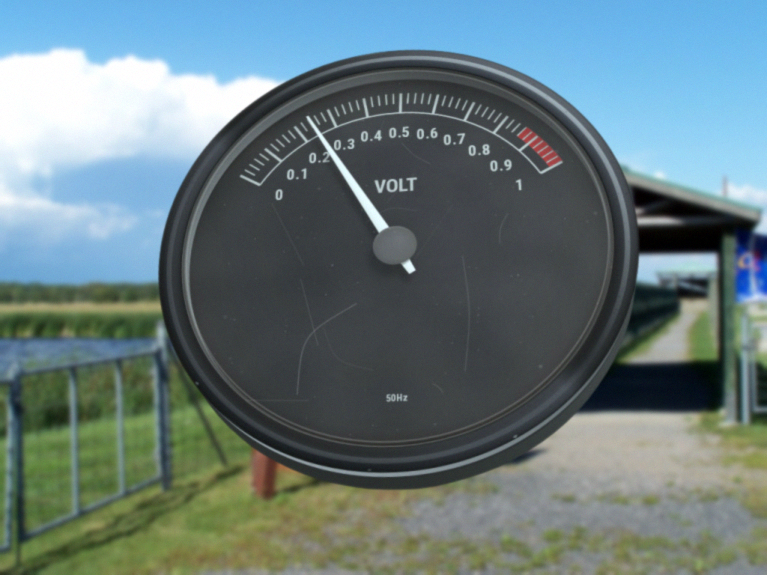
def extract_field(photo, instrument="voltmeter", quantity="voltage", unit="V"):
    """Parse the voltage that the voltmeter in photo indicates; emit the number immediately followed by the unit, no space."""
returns 0.24V
